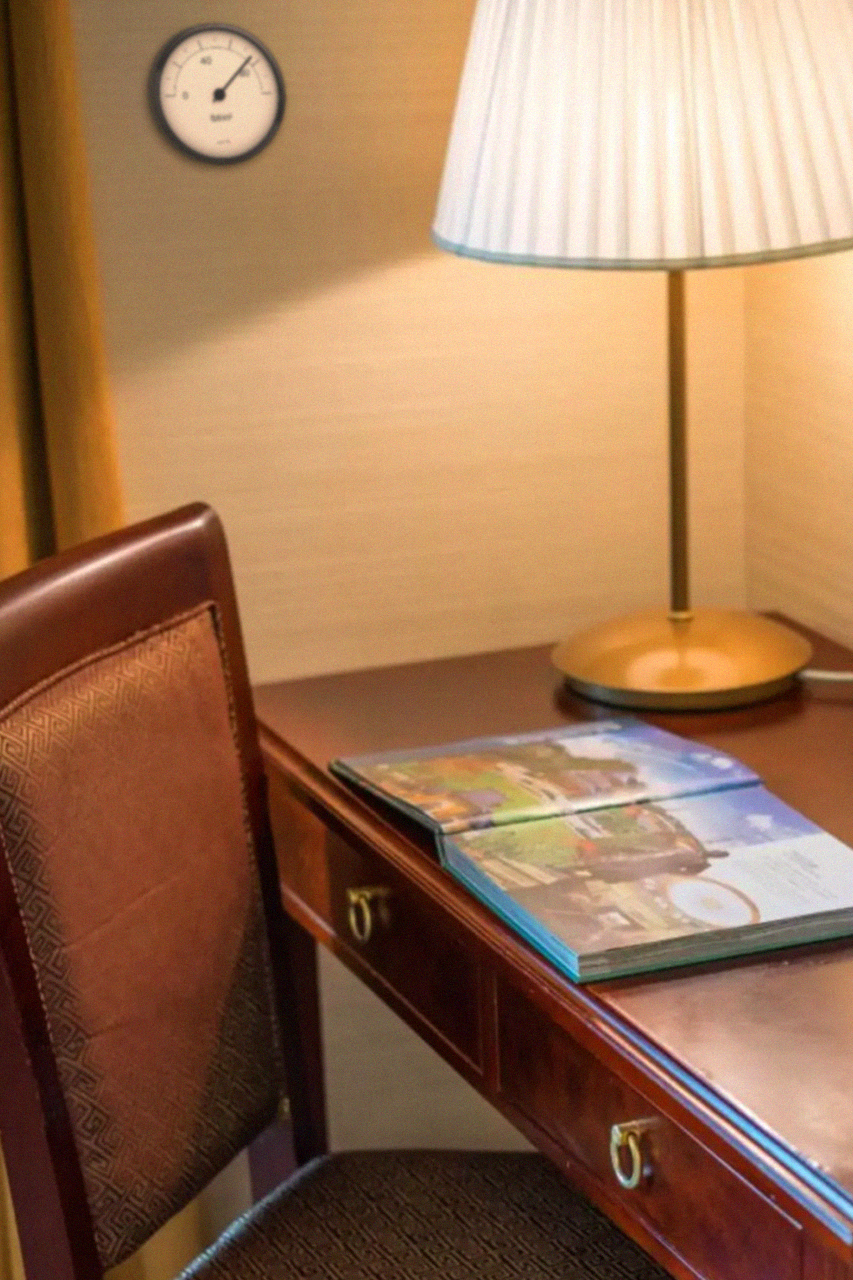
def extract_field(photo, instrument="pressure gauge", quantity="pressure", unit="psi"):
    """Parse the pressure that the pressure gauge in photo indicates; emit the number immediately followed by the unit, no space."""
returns 75psi
